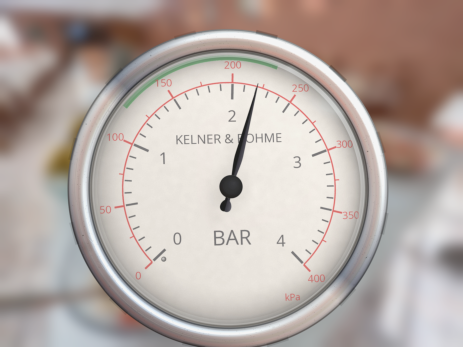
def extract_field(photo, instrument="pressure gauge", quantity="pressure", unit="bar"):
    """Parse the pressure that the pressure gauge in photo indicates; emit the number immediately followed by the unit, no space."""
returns 2.2bar
